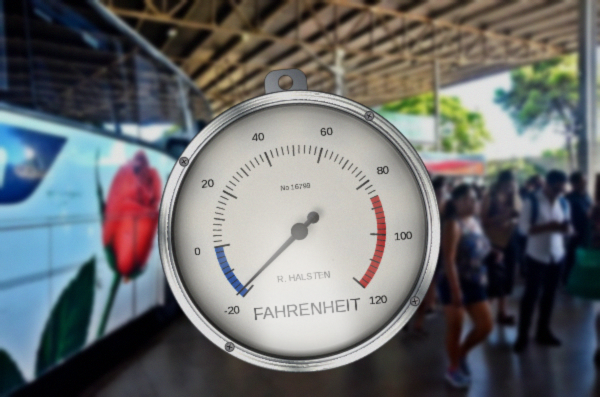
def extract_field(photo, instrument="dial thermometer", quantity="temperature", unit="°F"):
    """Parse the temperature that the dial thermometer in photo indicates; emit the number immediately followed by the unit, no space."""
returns -18°F
